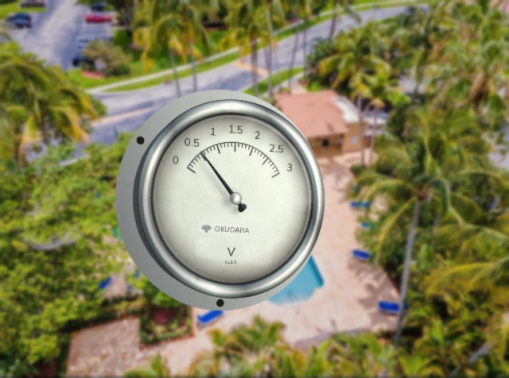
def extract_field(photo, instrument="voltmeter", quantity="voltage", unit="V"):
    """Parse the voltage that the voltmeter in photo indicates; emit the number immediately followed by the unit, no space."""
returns 0.5V
